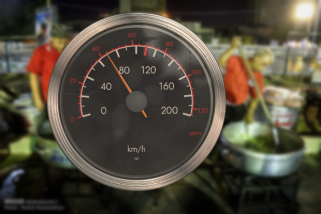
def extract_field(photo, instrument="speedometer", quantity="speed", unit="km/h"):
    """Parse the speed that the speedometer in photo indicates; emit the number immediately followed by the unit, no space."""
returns 70km/h
